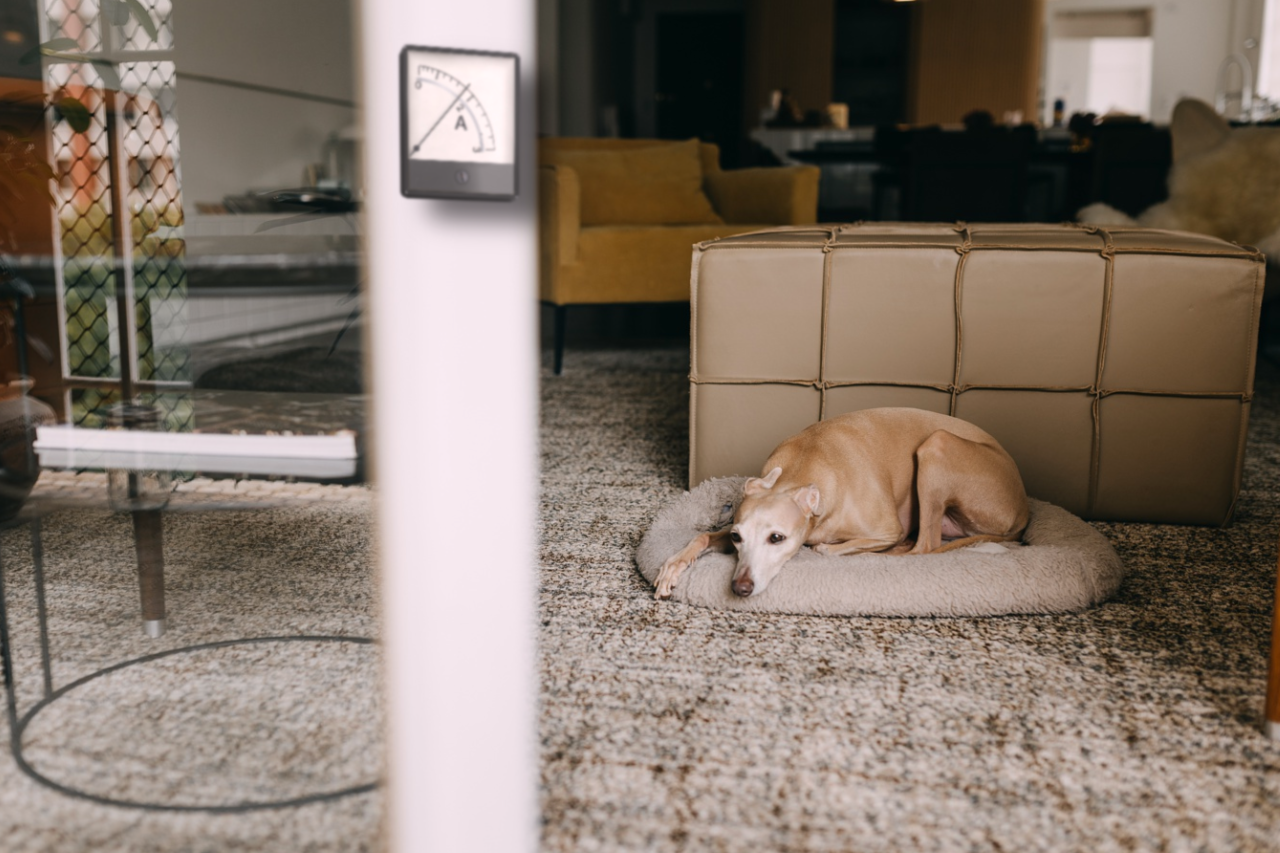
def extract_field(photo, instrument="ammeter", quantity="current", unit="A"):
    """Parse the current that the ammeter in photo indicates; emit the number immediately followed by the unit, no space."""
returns 1.8A
